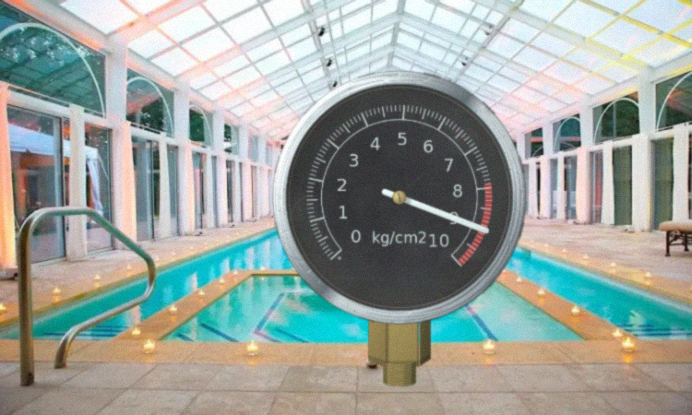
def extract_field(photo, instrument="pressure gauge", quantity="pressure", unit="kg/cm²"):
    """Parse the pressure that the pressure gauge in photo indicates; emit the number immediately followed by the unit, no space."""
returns 9kg/cm²
